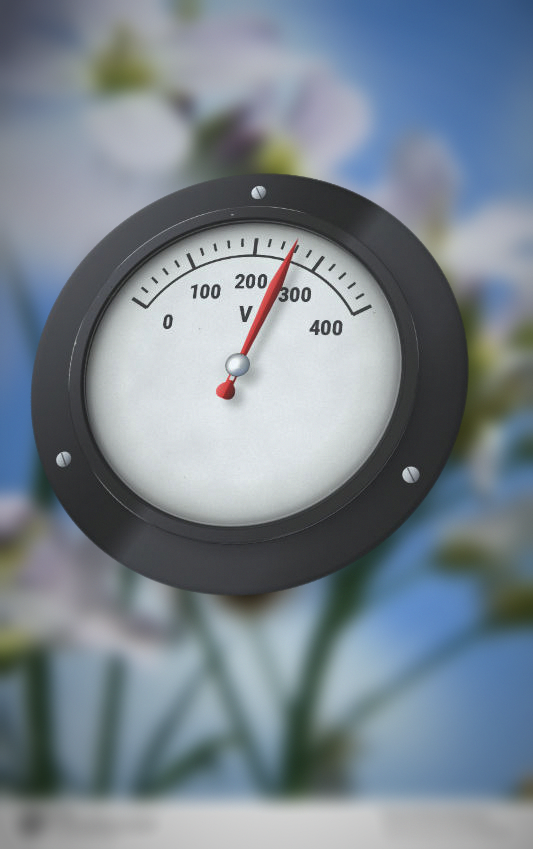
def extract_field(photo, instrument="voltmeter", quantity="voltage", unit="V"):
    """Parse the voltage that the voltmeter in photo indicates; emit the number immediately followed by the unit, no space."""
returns 260V
